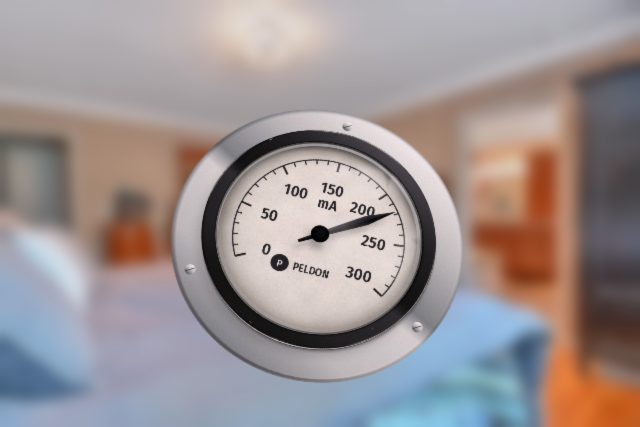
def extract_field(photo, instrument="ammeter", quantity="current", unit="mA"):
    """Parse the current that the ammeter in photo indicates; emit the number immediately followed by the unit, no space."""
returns 220mA
